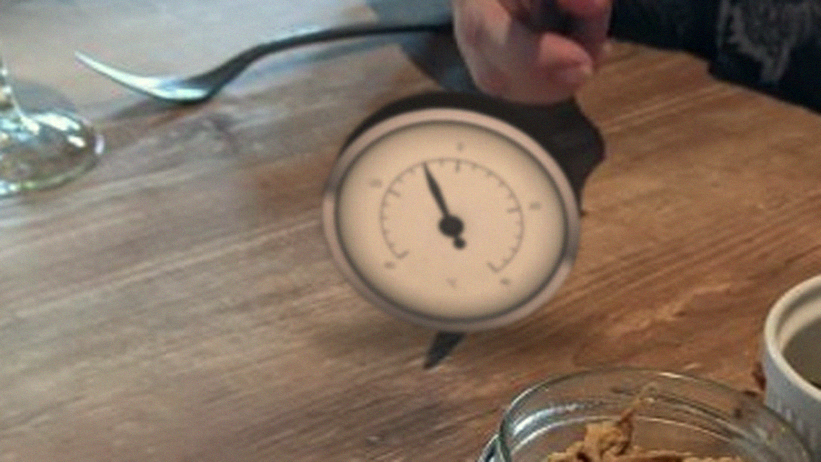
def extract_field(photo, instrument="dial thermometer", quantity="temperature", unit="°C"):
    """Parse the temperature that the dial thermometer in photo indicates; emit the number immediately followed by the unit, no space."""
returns -8°C
